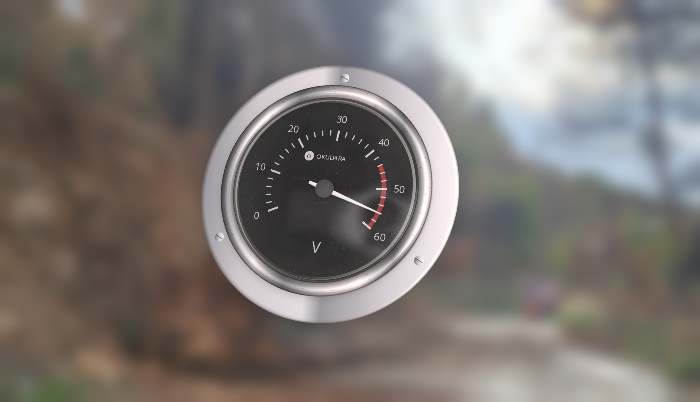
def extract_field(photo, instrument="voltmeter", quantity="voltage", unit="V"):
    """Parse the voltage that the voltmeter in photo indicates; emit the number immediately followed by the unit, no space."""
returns 56V
